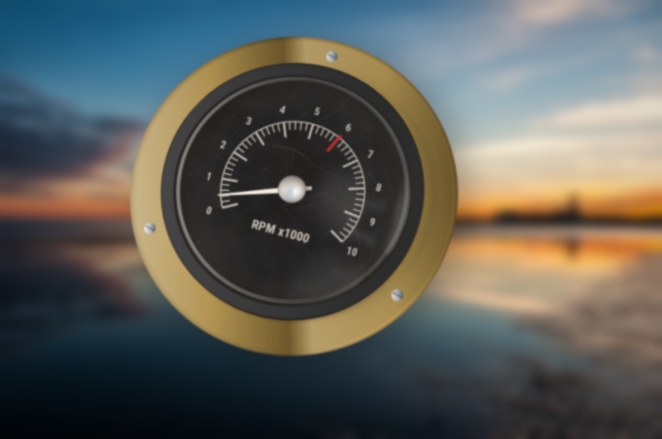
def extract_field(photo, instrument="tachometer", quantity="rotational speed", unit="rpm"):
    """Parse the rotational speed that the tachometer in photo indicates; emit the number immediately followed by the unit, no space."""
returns 400rpm
